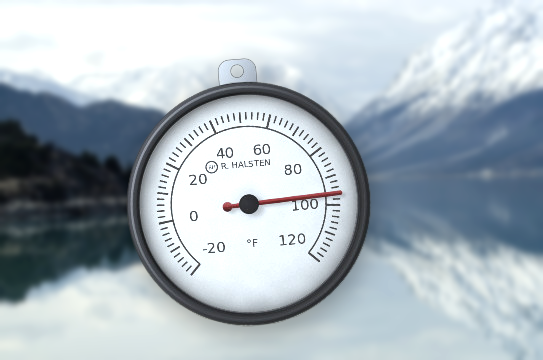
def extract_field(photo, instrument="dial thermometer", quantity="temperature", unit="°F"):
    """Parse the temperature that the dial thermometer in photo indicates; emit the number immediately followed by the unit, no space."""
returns 96°F
